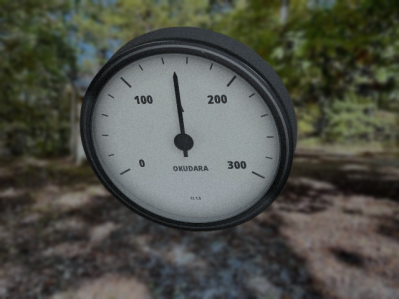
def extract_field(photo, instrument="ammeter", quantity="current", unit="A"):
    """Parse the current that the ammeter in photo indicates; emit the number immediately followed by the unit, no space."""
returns 150A
